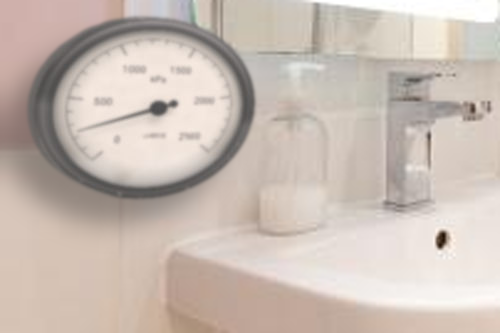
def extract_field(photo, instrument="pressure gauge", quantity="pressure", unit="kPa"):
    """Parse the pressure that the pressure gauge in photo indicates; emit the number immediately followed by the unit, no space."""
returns 250kPa
